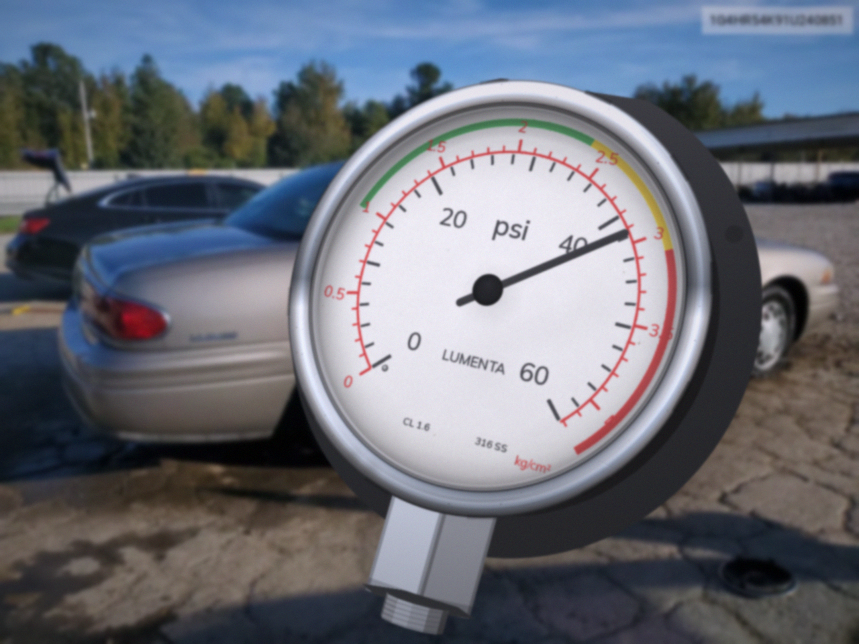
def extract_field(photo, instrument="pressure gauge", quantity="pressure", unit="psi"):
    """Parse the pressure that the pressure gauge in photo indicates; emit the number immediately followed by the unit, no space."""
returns 42psi
